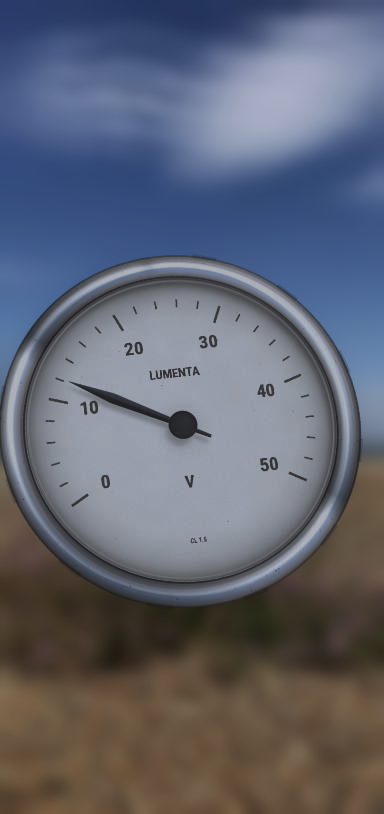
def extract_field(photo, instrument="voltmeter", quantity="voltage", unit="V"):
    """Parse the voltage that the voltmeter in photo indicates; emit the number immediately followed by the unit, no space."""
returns 12V
